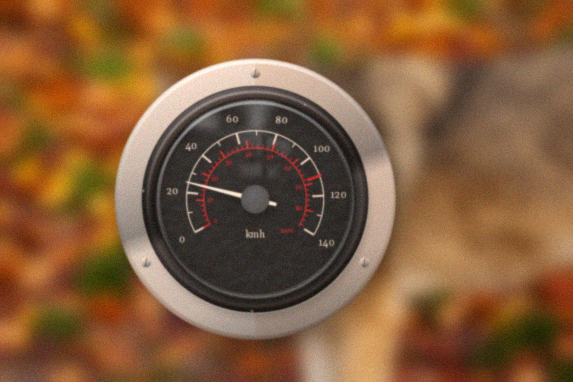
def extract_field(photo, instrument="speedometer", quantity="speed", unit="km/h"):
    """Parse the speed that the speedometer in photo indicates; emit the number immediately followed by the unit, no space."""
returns 25km/h
